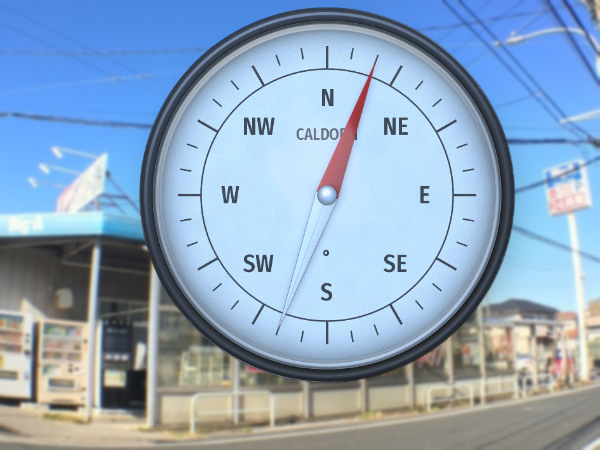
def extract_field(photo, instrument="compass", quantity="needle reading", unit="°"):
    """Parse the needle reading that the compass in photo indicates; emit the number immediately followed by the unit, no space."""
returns 20°
